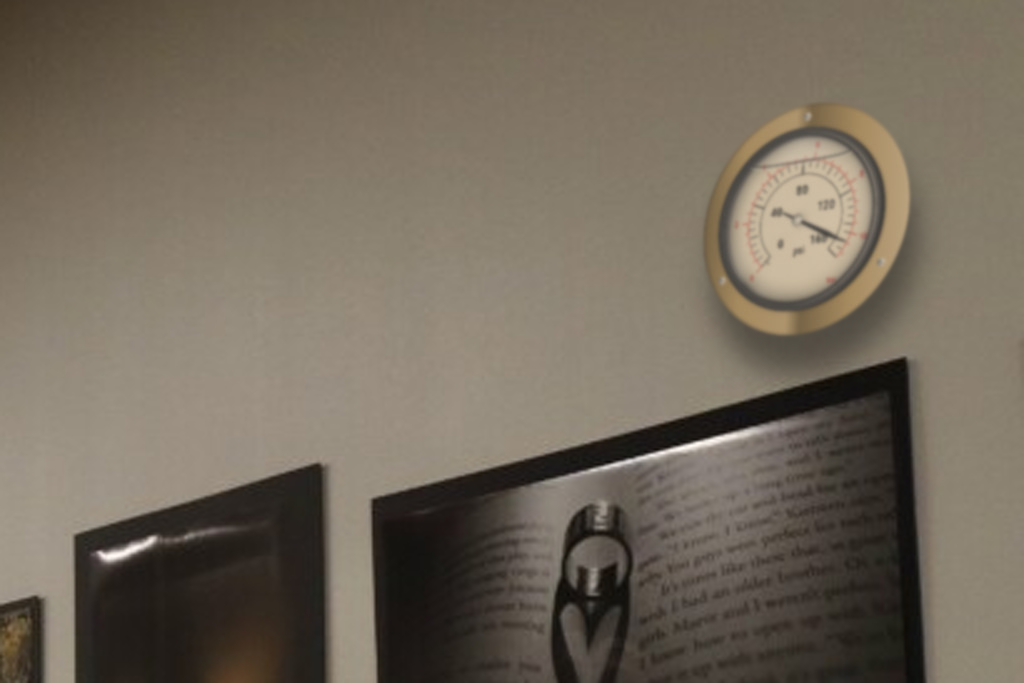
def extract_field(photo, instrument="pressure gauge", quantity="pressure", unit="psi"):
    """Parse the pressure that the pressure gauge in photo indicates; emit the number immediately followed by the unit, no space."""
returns 150psi
